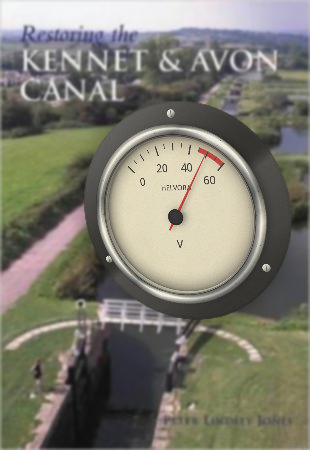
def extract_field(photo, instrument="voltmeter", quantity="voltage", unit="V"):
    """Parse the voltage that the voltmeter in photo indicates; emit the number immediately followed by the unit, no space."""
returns 50V
